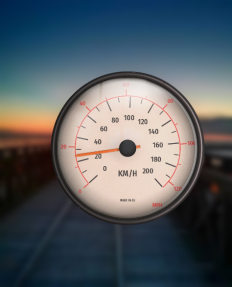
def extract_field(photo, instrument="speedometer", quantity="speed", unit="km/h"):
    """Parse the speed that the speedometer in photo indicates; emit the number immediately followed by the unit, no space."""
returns 25km/h
